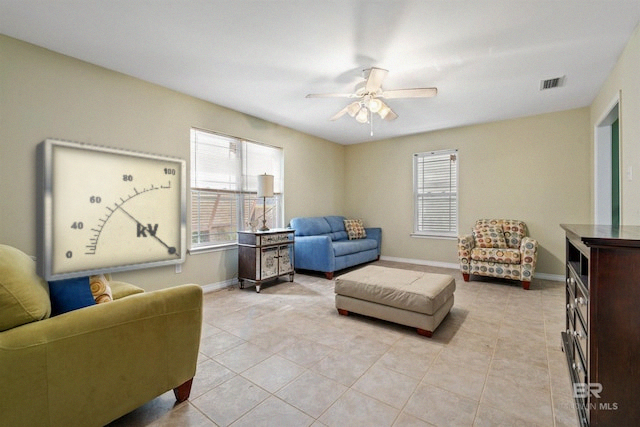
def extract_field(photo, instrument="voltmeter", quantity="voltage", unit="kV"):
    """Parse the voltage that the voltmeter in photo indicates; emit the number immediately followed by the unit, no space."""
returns 65kV
